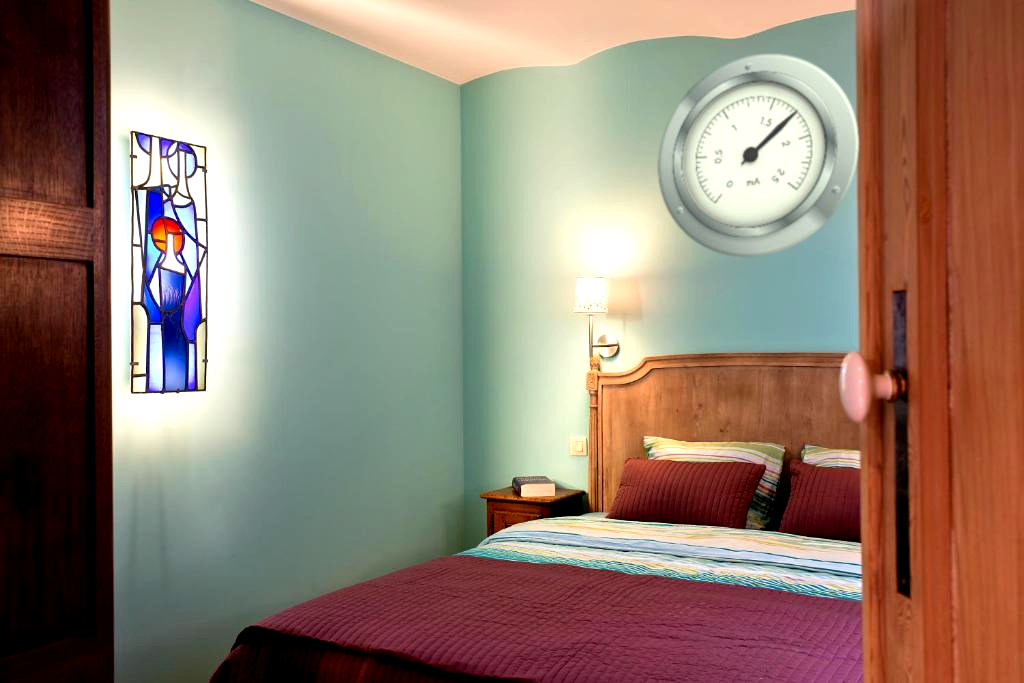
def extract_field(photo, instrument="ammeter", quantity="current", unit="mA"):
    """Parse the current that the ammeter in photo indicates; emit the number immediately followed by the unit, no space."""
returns 1.75mA
